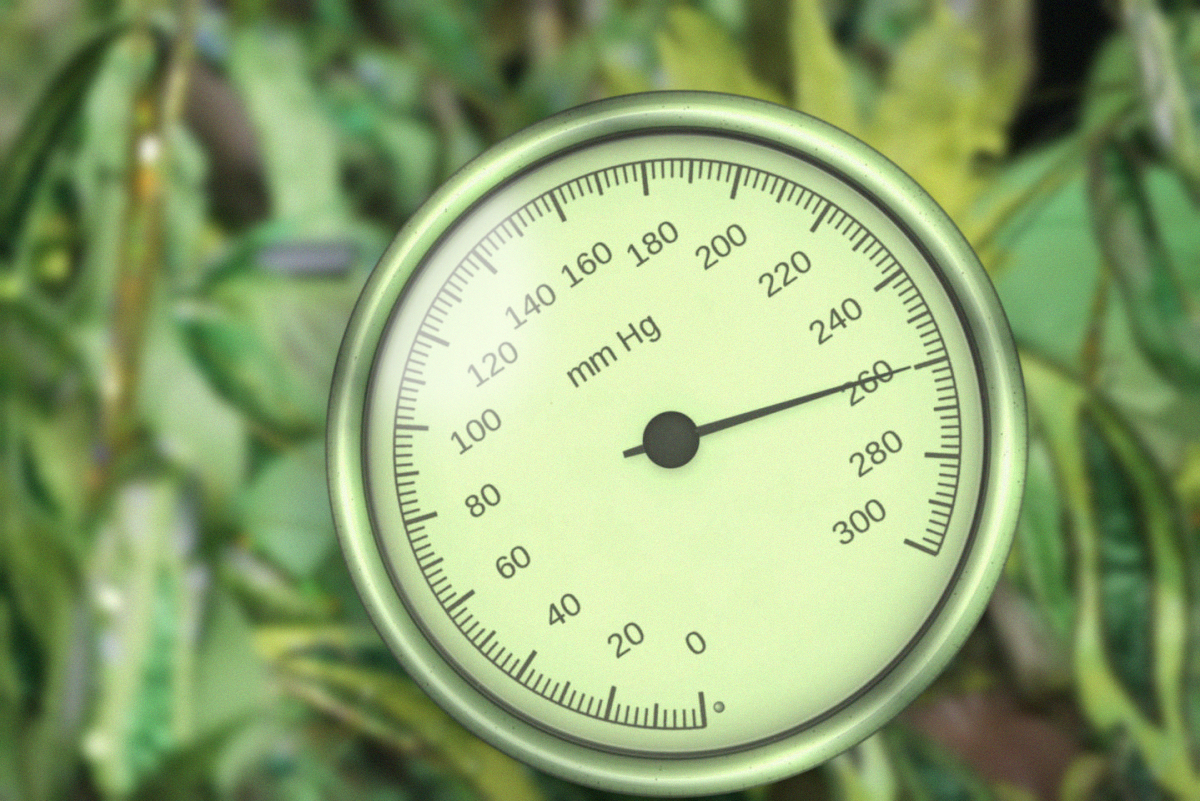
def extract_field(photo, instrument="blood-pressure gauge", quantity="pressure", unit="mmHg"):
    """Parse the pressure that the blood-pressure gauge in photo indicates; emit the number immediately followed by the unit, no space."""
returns 260mmHg
